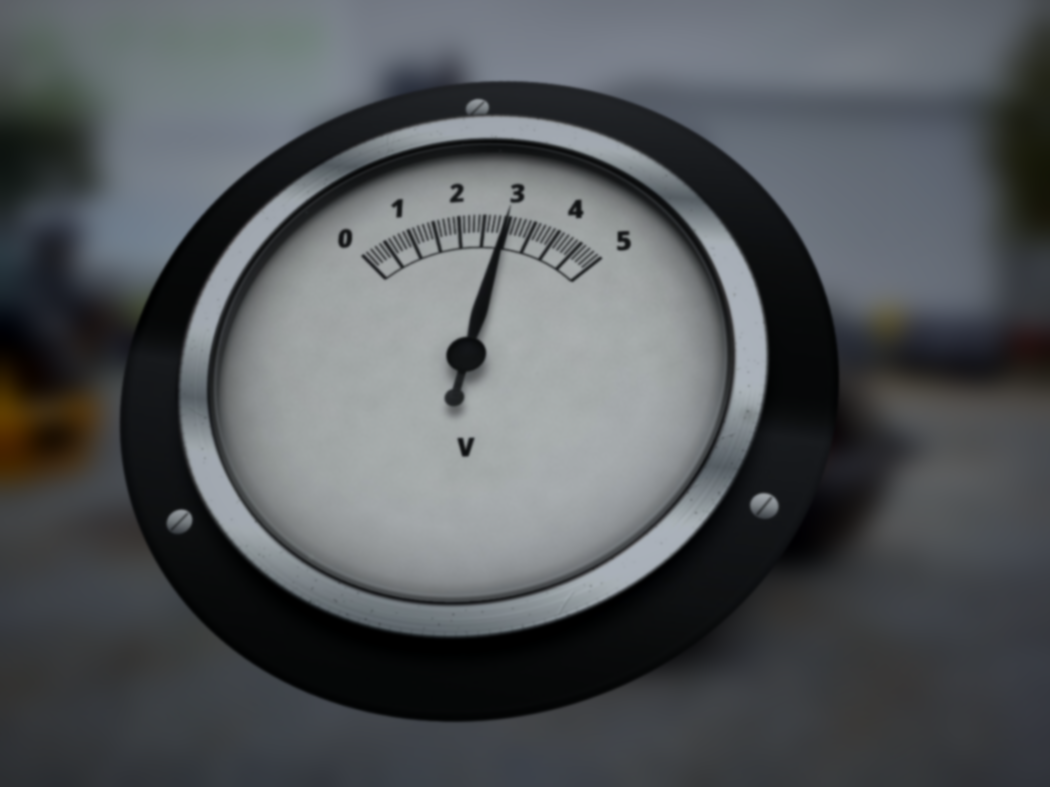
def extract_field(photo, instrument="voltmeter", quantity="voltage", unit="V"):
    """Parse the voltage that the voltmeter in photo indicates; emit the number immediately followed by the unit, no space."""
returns 3V
